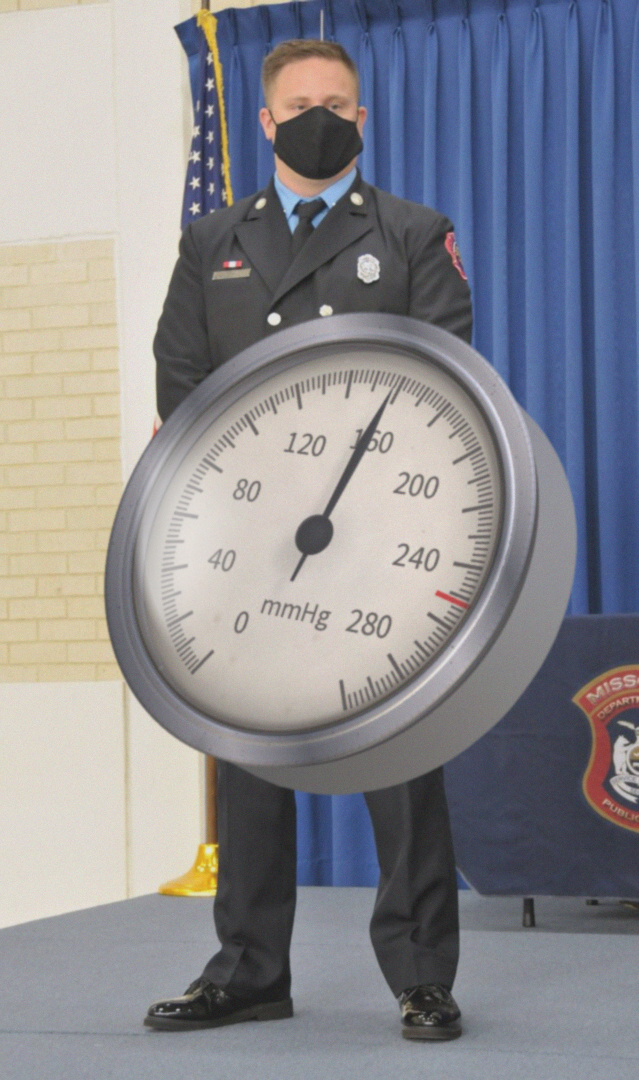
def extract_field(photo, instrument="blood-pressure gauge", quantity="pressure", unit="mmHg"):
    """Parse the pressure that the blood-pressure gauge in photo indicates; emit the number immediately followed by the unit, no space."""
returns 160mmHg
